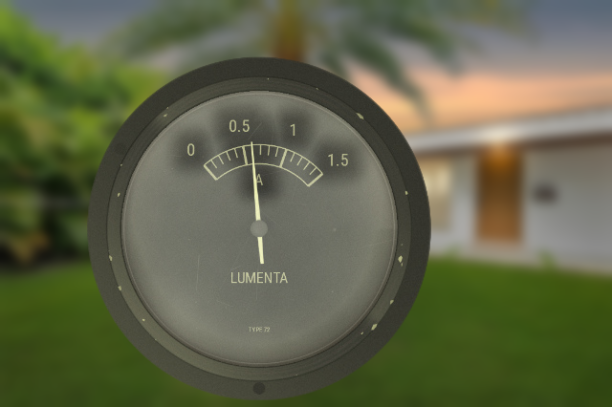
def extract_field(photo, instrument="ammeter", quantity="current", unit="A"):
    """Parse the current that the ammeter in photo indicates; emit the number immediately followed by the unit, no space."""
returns 0.6A
